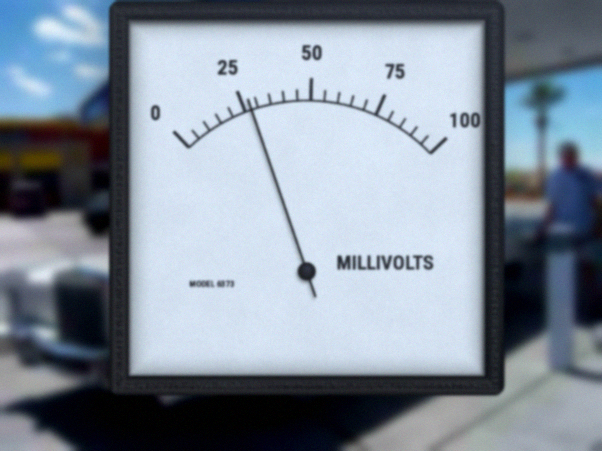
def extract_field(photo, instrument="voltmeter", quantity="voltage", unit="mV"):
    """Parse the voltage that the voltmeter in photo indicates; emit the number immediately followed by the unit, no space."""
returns 27.5mV
